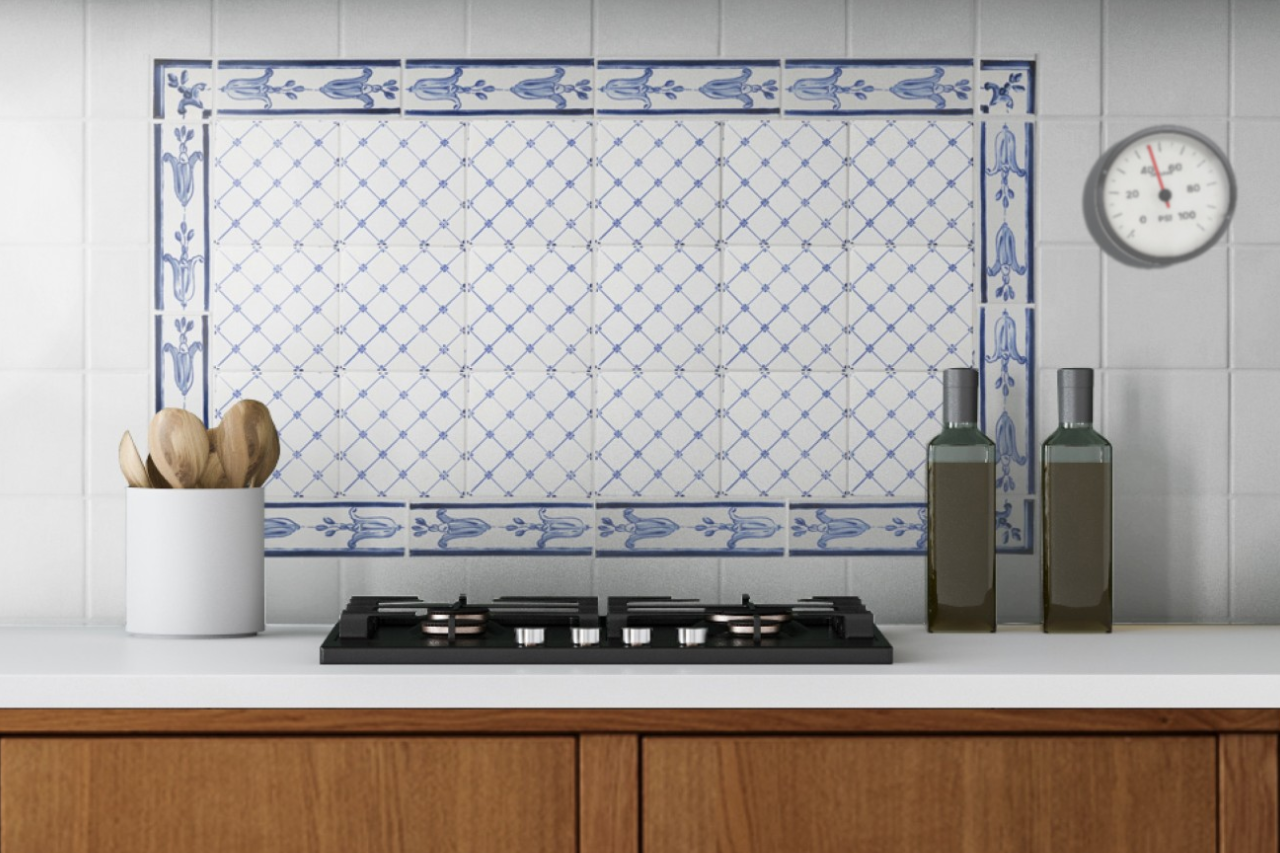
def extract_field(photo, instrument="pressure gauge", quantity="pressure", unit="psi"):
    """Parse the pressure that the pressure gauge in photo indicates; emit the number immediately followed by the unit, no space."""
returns 45psi
